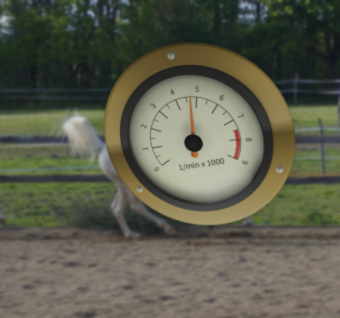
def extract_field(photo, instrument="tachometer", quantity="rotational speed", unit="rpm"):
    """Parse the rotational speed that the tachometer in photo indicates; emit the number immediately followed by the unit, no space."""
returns 4750rpm
